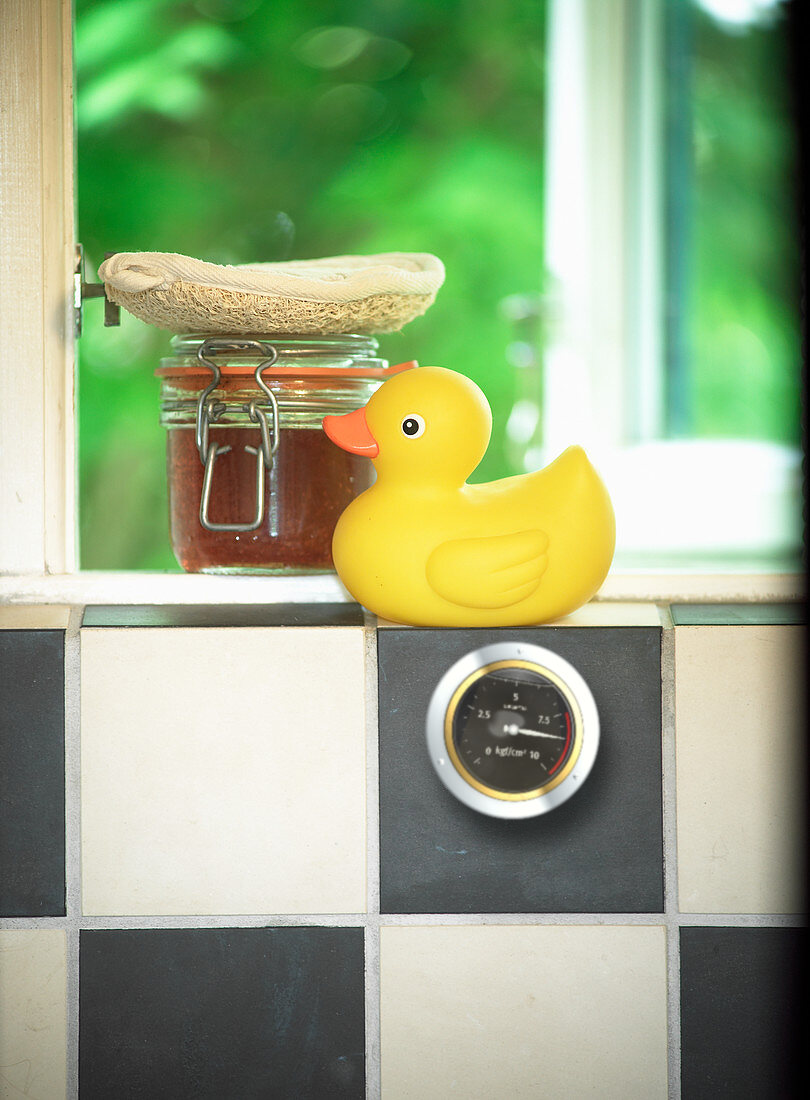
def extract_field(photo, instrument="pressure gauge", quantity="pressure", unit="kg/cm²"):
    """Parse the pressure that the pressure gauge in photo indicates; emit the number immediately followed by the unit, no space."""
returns 8.5kg/cm²
